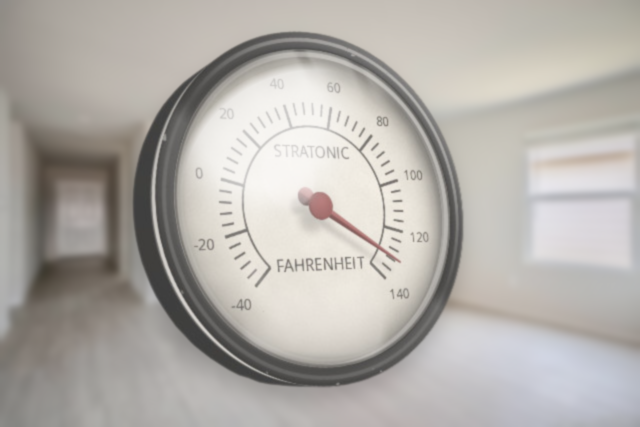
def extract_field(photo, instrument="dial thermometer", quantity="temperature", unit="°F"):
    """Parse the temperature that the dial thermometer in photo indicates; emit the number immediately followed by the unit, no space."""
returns 132°F
